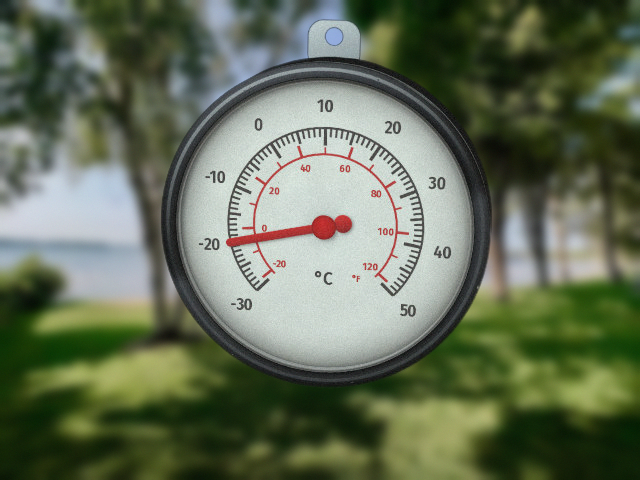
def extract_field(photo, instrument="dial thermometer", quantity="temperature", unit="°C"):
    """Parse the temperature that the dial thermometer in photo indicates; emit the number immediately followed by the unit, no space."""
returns -20°C
